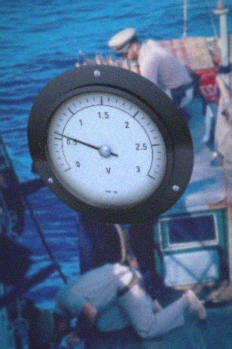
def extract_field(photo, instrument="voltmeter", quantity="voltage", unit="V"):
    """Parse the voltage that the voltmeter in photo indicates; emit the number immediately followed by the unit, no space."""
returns 0.6V
